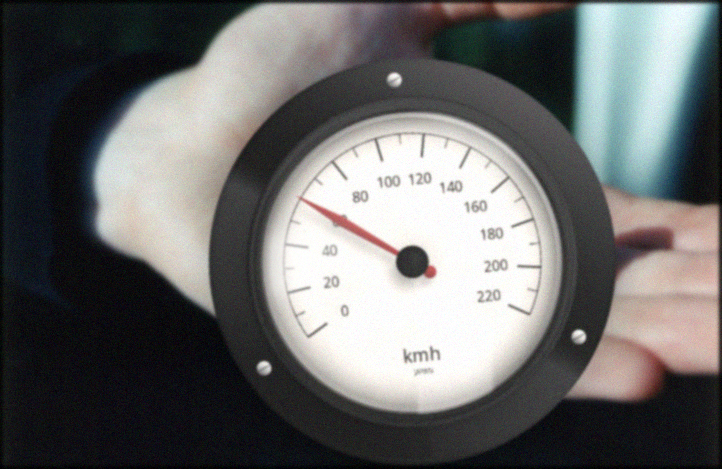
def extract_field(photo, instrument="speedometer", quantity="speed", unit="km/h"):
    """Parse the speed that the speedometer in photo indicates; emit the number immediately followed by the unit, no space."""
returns 60km/h
